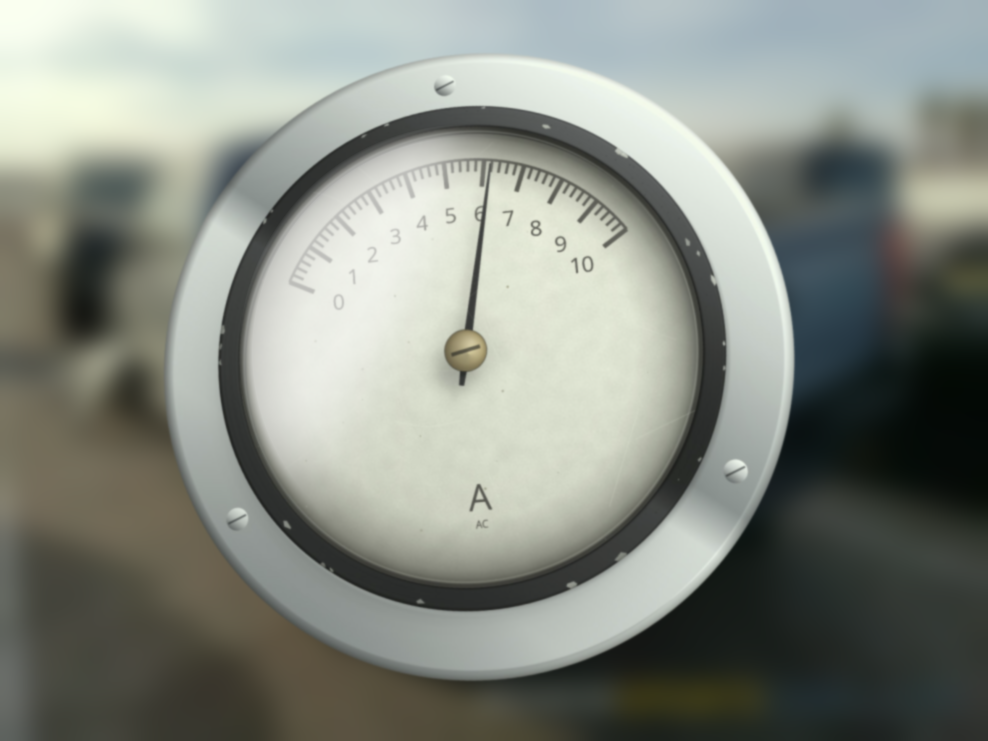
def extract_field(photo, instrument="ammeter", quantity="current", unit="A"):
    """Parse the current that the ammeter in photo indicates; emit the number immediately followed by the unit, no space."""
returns 6.2A
